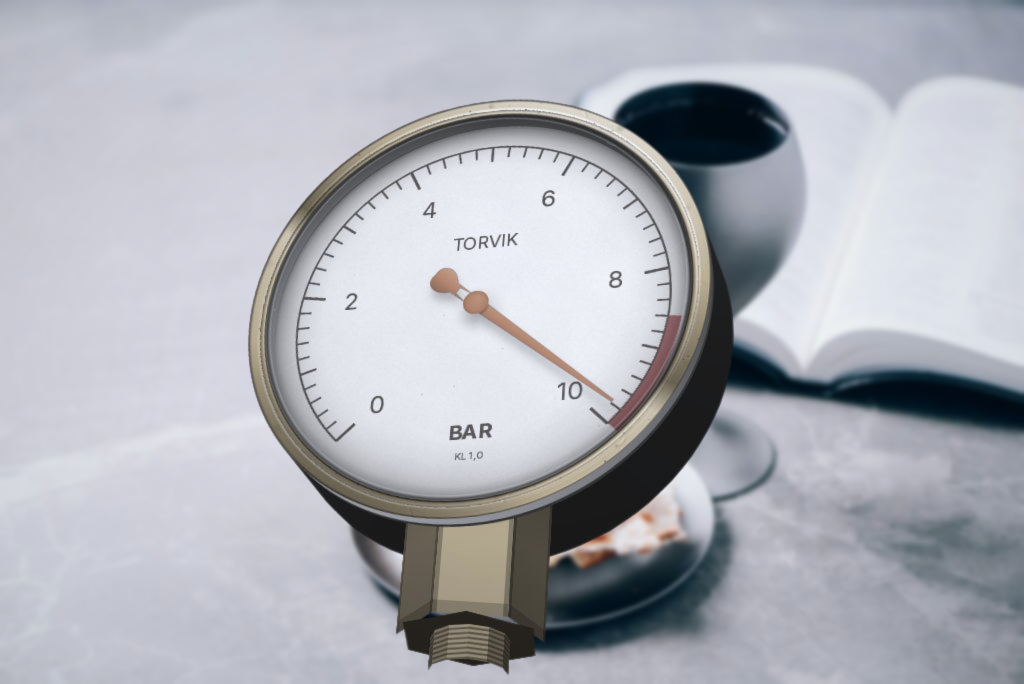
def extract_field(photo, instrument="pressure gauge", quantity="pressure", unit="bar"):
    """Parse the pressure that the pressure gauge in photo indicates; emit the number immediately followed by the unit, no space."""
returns 9.8bar
